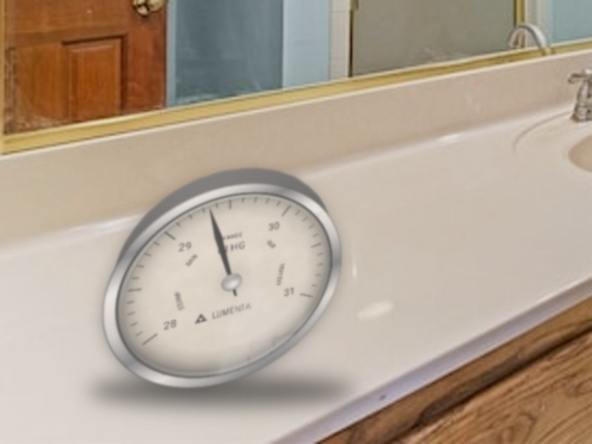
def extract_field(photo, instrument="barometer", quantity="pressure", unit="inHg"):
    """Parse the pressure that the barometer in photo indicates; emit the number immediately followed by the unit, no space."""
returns 29.35inHg
